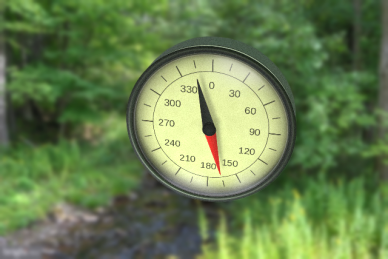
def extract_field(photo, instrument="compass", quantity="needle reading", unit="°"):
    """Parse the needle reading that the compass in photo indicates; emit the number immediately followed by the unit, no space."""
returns 165°
